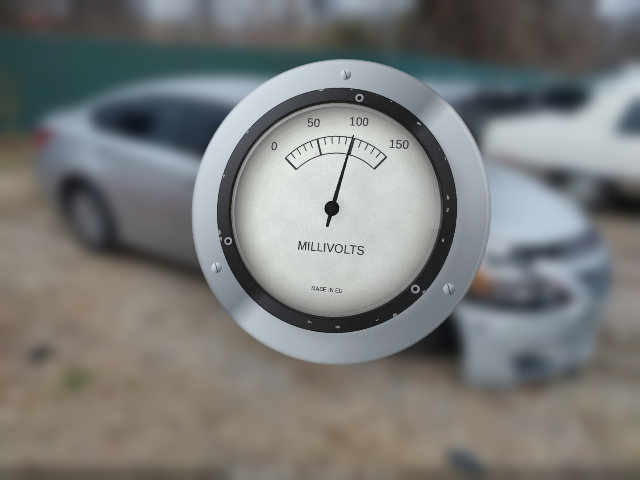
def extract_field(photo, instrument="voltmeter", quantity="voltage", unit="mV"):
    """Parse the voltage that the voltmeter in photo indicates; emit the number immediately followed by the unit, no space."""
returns 100mV
